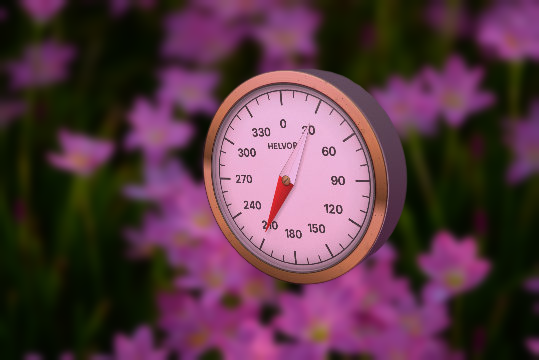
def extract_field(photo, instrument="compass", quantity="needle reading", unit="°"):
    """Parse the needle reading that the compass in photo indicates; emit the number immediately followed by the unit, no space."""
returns 210°
